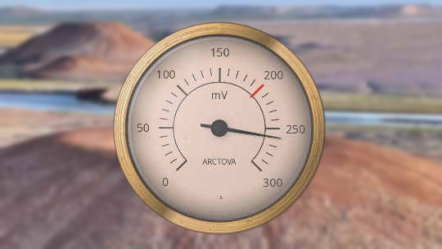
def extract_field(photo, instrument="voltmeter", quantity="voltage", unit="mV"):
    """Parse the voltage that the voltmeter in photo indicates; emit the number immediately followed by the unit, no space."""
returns 260mV
